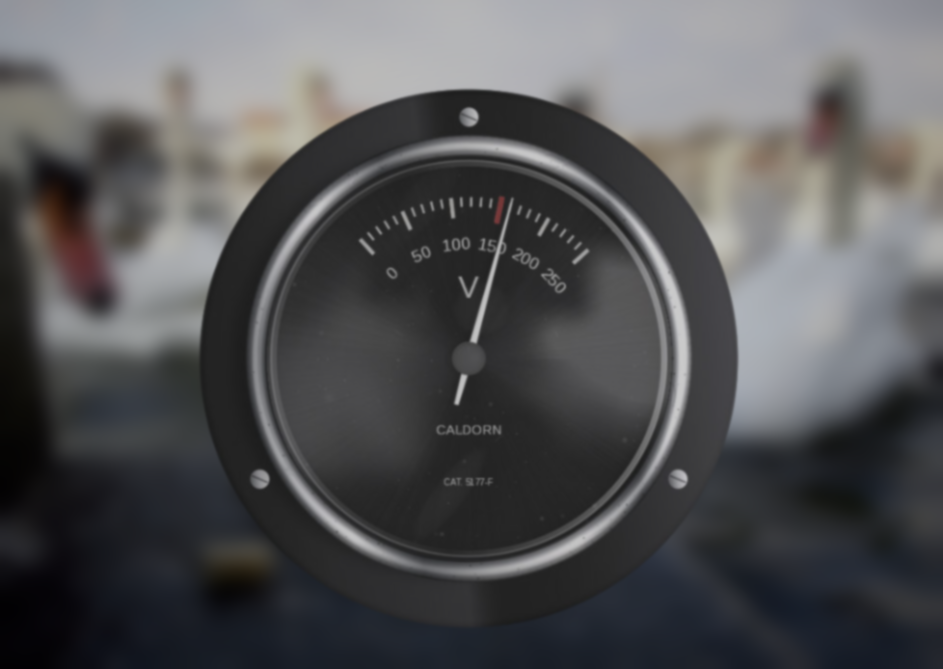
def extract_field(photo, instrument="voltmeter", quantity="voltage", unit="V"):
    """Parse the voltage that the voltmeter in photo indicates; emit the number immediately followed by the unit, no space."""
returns 160V
